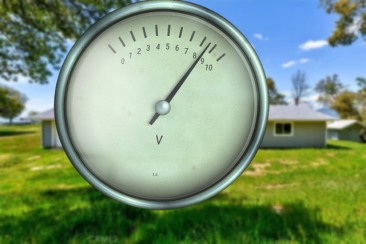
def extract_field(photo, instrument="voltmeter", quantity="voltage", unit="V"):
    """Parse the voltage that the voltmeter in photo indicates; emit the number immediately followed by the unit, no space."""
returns 8.5V
